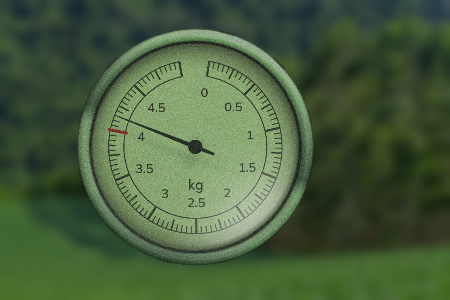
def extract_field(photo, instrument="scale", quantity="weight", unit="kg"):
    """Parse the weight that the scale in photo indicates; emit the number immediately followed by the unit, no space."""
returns 4.15kg
